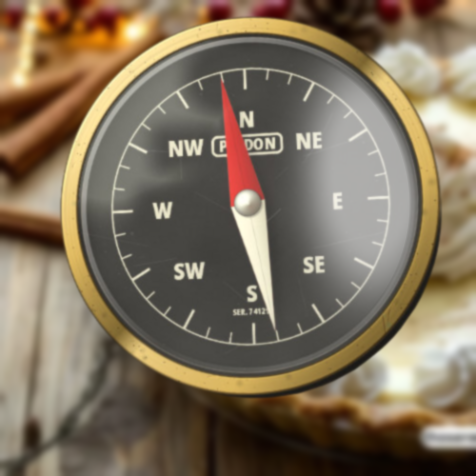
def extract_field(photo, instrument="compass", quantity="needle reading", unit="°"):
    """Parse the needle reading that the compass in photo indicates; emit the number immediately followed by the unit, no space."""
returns 350°
